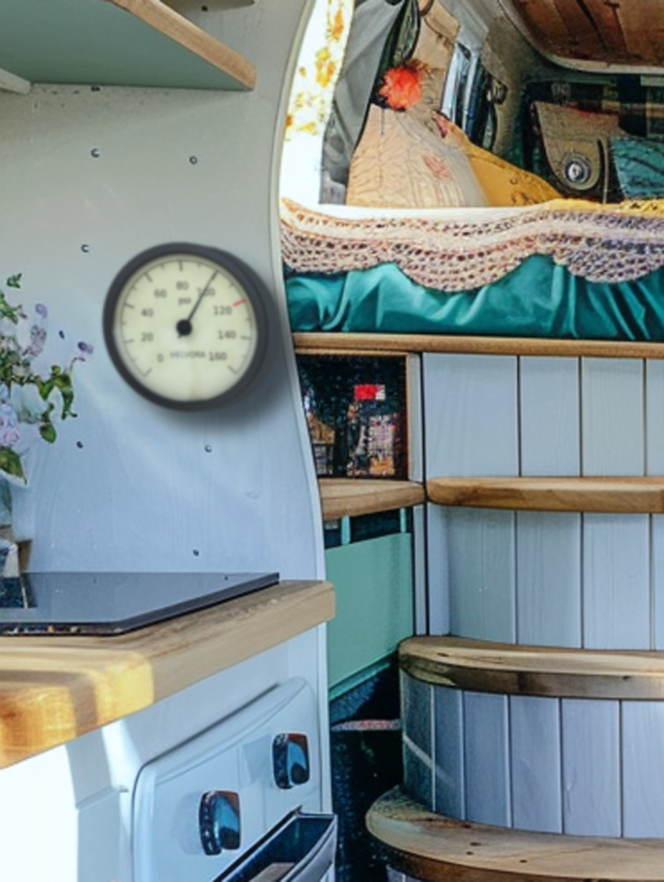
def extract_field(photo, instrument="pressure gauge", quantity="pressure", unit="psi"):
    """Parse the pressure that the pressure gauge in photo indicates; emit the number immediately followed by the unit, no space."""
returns 100psi
